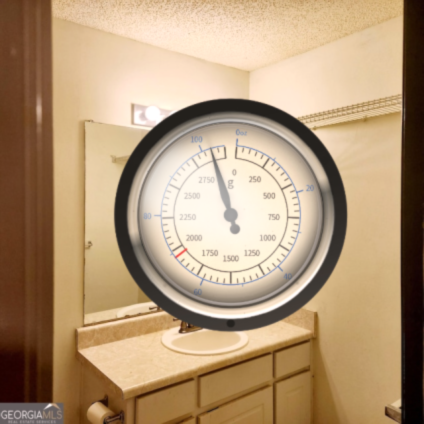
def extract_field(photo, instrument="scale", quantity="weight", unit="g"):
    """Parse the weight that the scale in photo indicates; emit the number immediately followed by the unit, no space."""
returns 2900g
